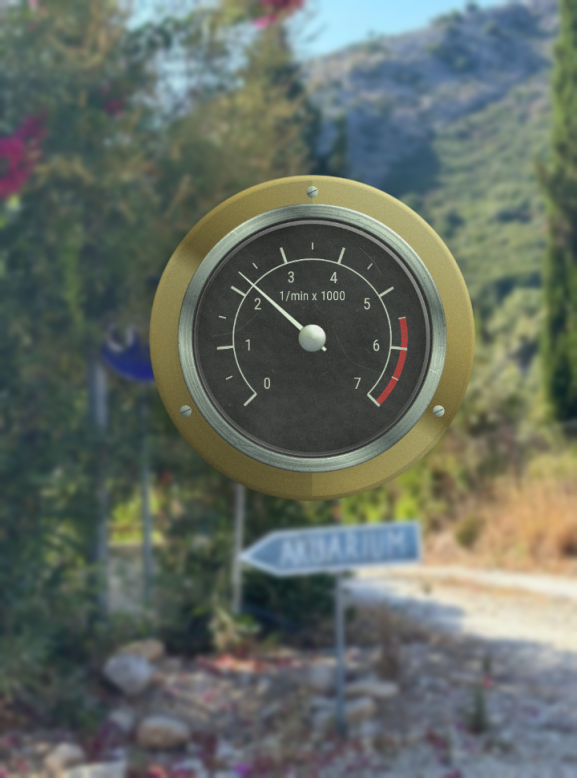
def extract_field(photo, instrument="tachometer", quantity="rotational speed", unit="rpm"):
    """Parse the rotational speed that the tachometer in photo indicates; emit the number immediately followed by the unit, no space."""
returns 2250rpm
